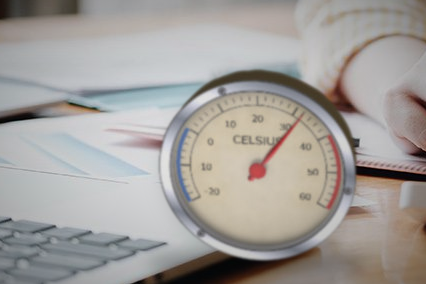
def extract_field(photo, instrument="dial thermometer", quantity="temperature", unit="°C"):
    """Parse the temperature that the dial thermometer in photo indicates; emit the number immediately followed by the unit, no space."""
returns 32°C
